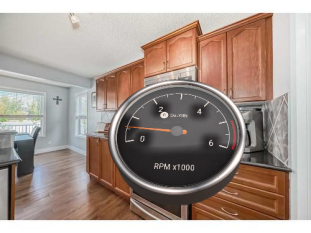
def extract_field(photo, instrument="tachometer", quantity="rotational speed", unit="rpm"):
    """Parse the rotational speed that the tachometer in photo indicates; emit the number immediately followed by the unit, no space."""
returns 500rpm
